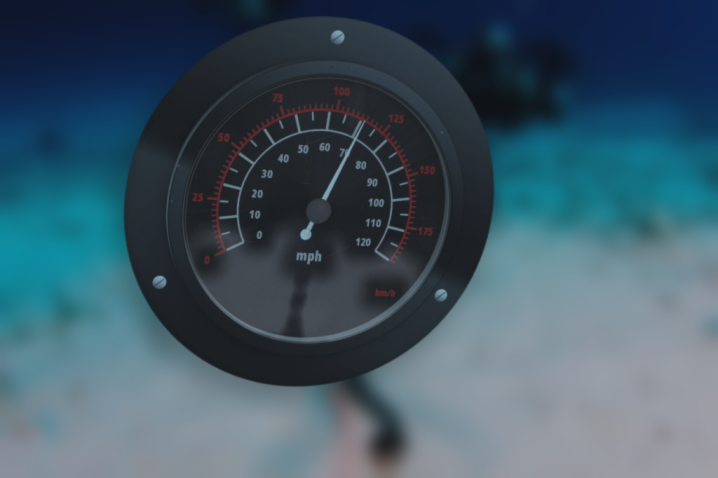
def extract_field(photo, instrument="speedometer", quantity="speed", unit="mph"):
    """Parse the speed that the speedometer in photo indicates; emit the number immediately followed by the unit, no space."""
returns 70mph
